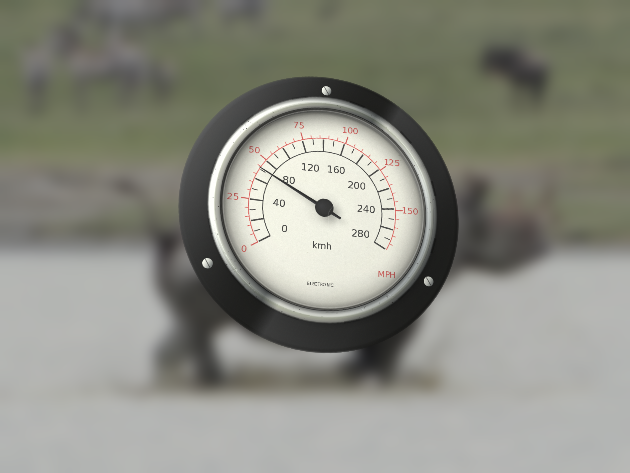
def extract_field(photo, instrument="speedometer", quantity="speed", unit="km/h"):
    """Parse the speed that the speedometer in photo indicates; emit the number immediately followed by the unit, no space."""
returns 70km/h
